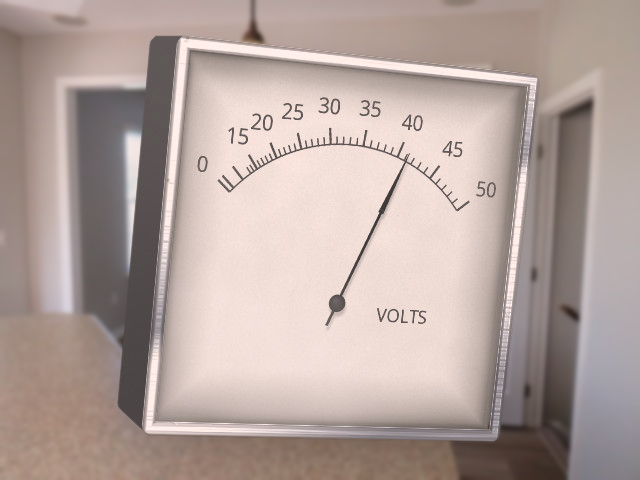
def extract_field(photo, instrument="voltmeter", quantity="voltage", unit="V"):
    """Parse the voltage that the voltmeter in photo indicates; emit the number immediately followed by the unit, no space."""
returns 41V
